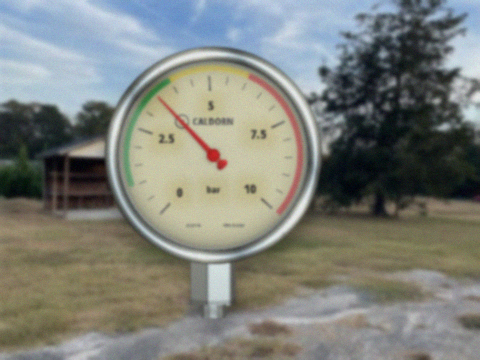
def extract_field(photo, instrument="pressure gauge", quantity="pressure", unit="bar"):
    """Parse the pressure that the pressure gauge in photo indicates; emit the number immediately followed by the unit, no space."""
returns 3.5bar
